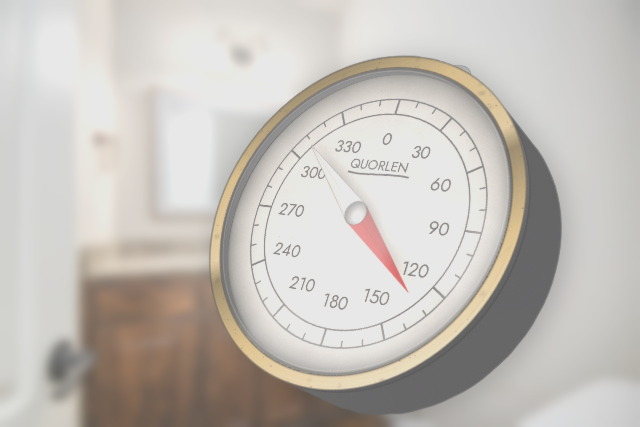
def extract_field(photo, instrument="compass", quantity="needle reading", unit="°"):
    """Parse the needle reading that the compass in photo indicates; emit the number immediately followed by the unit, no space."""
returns 130°
